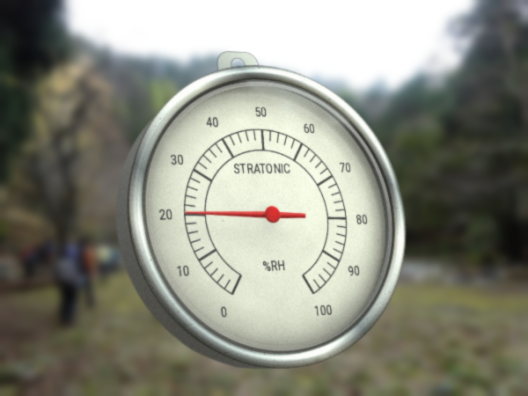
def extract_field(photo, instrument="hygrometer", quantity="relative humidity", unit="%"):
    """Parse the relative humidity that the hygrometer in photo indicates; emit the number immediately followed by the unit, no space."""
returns 20%
